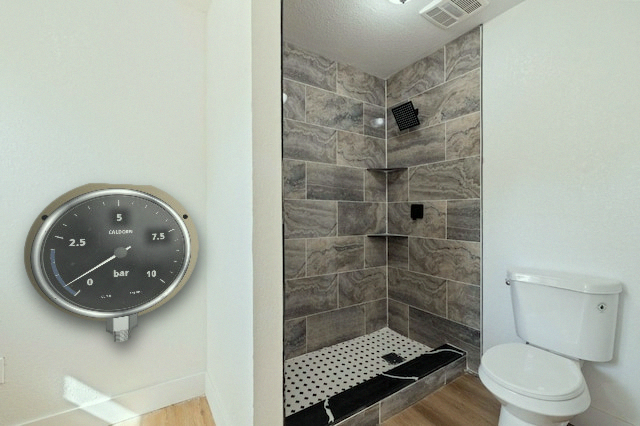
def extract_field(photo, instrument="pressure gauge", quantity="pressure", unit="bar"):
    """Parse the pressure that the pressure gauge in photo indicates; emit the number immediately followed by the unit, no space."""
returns 0.5bar
